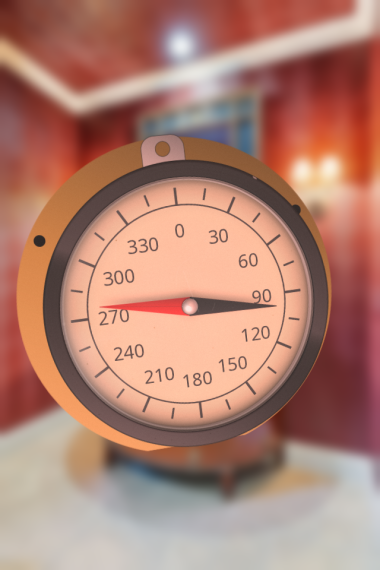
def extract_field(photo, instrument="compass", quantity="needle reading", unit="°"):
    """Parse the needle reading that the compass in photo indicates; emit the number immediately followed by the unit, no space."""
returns 277.5°
